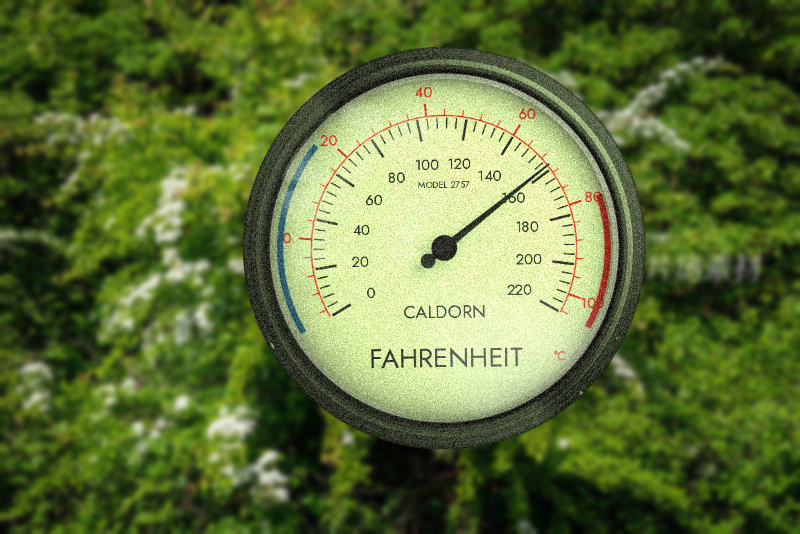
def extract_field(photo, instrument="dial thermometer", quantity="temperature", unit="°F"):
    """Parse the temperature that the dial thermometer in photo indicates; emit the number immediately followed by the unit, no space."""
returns 158°F
